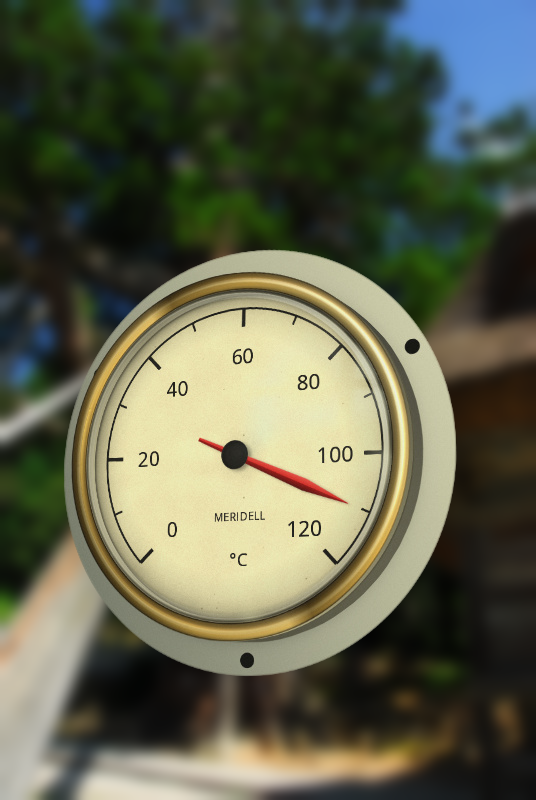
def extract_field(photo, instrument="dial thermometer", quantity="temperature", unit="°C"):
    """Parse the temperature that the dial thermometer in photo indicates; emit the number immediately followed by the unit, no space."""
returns 110°C
